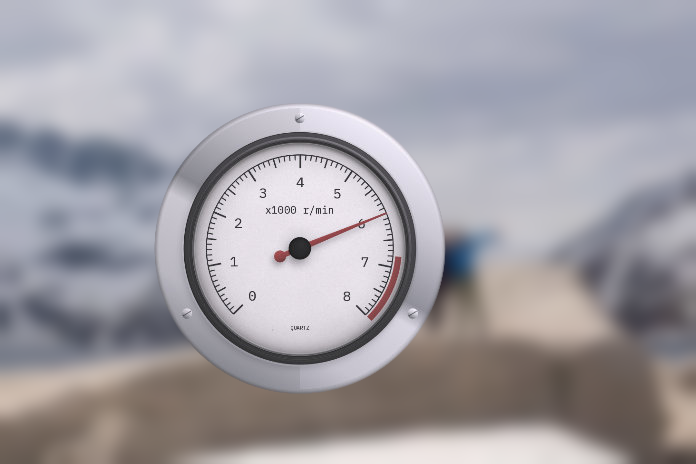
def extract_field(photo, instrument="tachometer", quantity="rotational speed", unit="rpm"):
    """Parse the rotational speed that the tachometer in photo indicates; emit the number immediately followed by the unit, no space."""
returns 6000rpm
